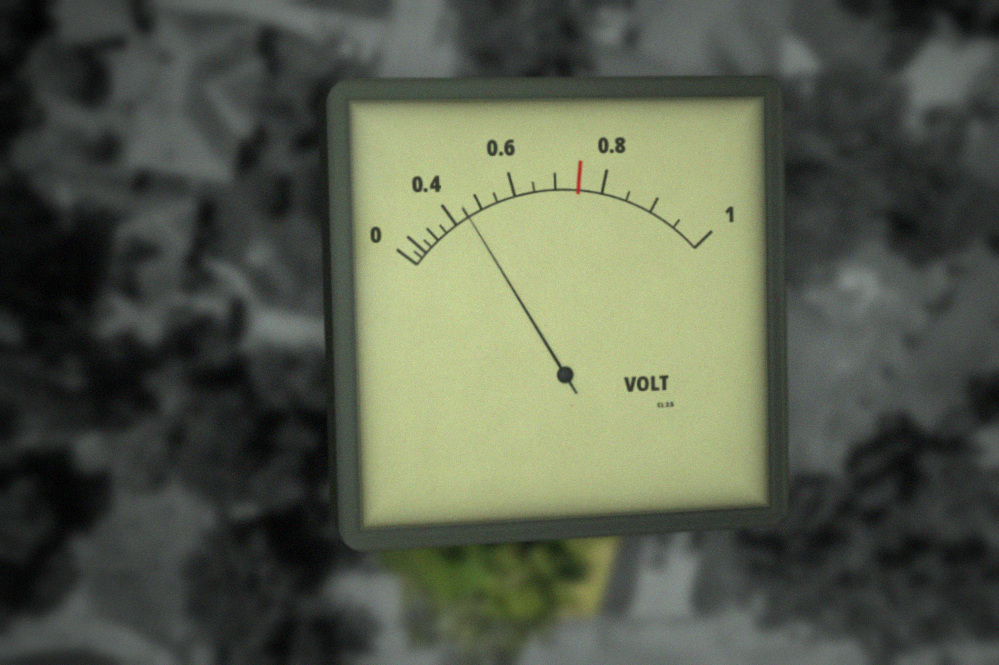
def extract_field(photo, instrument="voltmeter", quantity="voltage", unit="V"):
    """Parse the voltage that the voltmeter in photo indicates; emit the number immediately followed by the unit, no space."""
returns 0.45V
